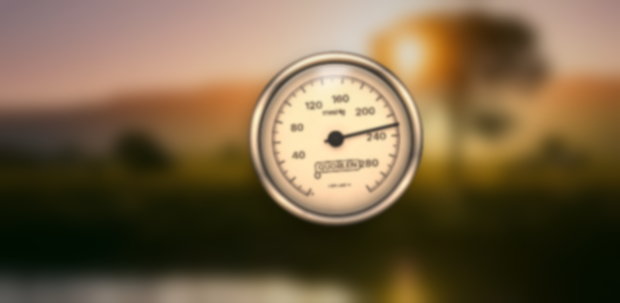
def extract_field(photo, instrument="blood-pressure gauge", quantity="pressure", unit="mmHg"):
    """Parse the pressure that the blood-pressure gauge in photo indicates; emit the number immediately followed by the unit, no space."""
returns 230mmHg
